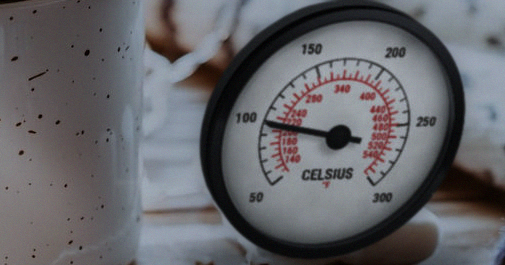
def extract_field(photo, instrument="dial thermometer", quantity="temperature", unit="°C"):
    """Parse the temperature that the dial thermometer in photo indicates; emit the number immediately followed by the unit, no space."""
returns 100°C
